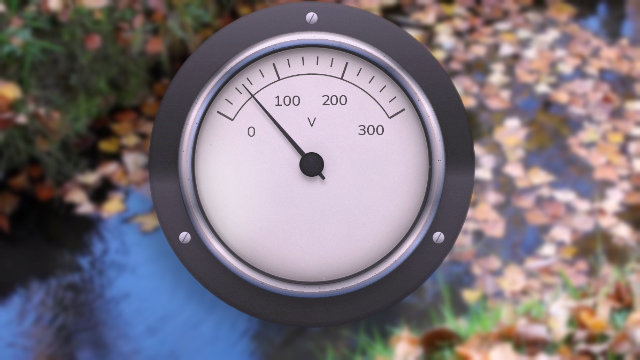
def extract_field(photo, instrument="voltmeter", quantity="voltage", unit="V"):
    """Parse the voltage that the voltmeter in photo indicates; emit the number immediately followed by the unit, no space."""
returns 50V
